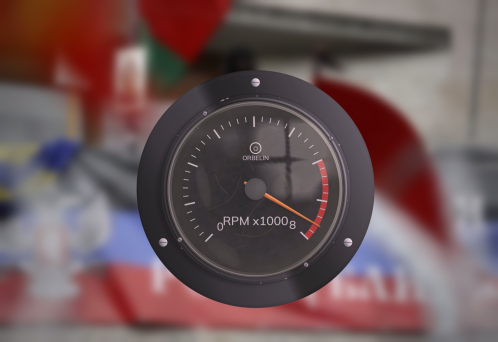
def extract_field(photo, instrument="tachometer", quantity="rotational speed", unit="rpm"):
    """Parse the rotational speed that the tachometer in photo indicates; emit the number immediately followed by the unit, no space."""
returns 7600rpm
